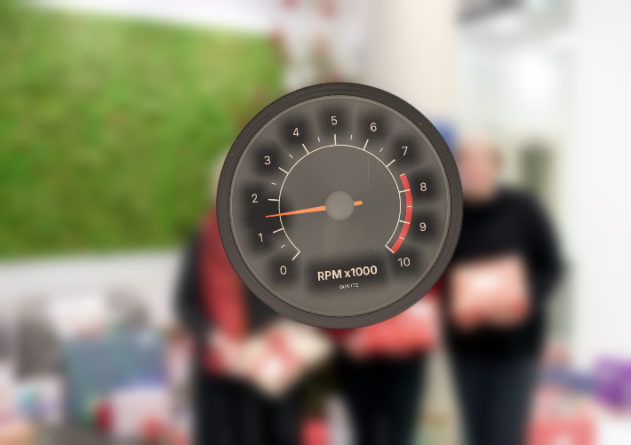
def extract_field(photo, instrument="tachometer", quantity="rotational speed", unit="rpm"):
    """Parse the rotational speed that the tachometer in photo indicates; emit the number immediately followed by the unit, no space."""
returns 1500rpm
